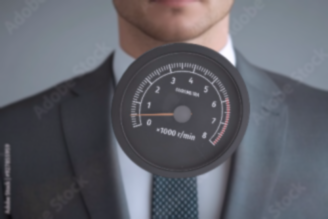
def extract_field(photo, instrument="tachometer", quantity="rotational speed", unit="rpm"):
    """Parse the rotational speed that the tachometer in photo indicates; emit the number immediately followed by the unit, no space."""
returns 500rpm
